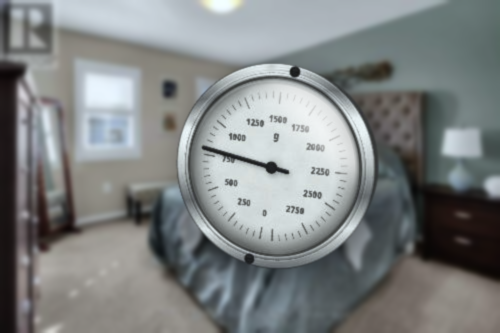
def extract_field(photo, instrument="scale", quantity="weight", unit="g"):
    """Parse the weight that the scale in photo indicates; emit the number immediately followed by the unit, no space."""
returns 800g
